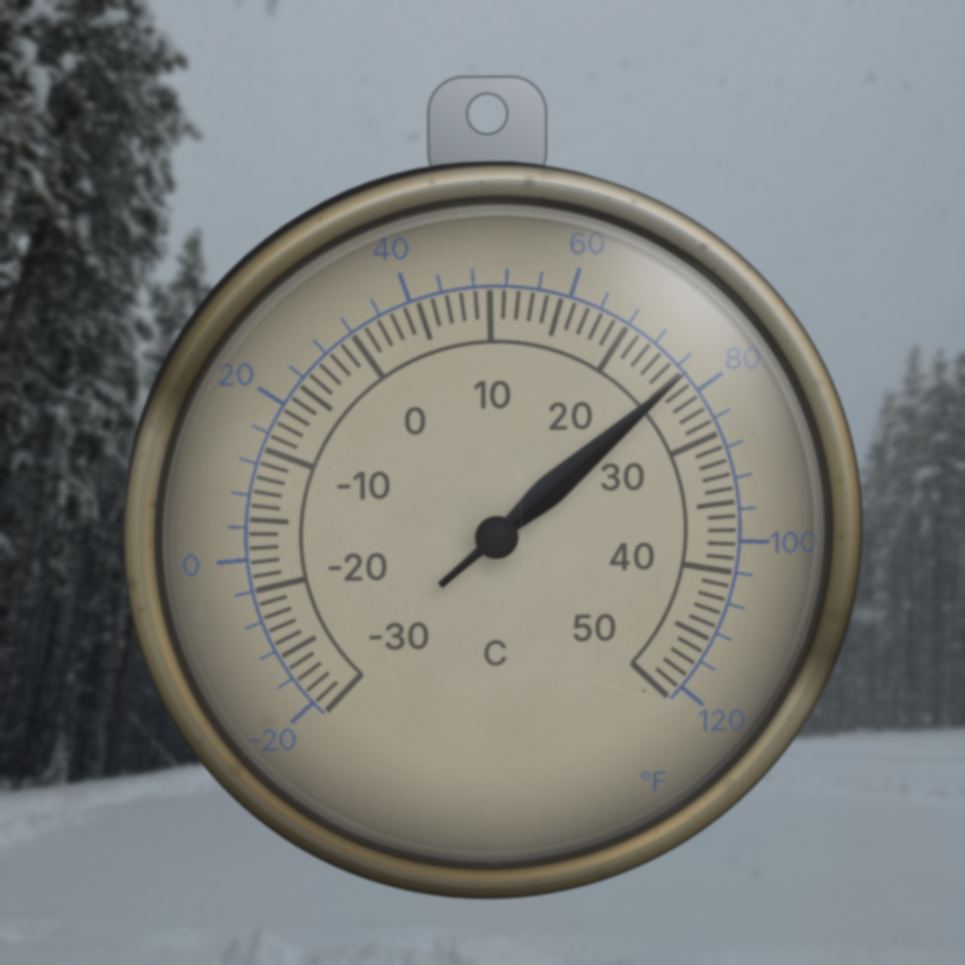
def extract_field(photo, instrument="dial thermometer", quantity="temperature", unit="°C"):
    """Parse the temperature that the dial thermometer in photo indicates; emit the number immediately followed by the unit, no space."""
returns 25°C
